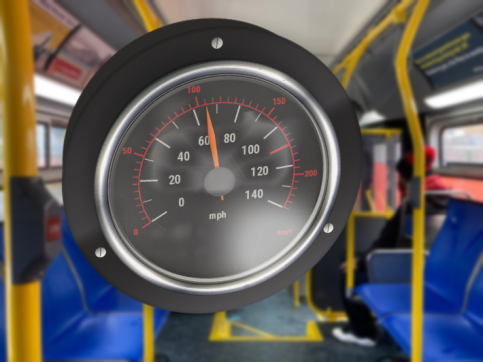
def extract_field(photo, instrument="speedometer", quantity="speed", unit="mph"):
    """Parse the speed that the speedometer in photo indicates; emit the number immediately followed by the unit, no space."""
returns 65mph
